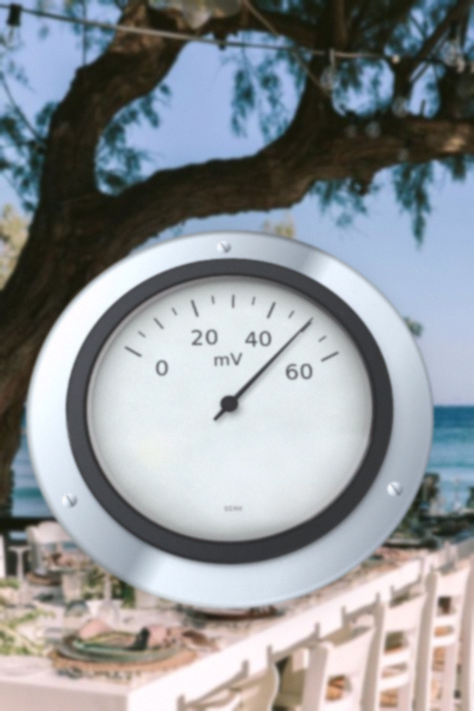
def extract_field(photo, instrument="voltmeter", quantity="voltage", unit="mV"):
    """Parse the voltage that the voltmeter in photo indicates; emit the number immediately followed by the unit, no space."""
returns 50mV
